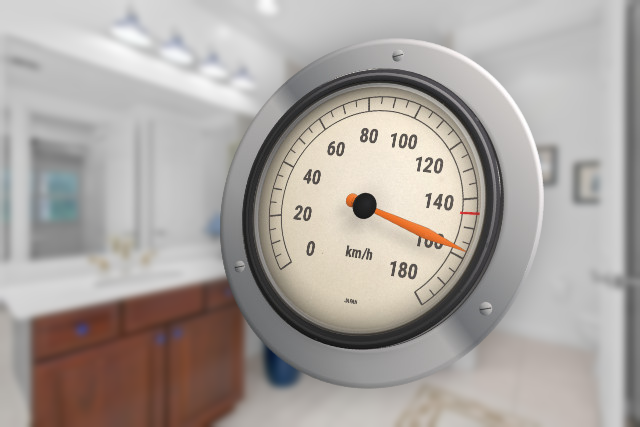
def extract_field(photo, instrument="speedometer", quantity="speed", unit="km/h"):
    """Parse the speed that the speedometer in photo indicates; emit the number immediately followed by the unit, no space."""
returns 157.5km/h
